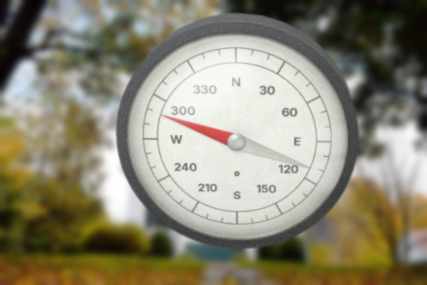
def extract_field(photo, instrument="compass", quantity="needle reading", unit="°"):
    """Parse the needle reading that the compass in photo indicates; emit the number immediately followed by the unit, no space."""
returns 290°
